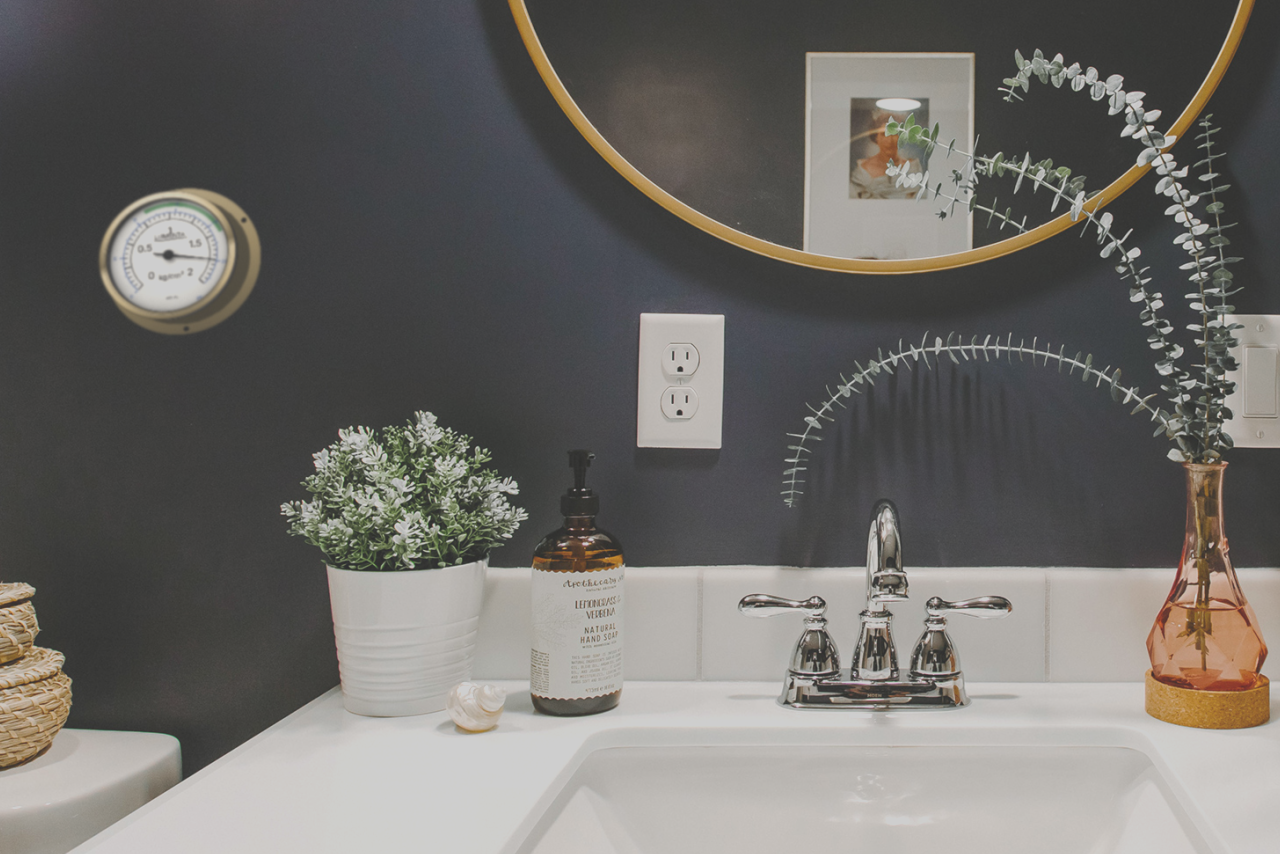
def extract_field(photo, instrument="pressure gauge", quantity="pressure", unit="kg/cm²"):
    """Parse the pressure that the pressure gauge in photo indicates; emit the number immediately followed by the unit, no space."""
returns 1.75kg/cm²
